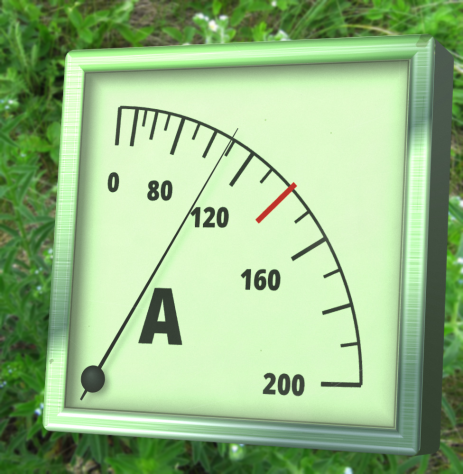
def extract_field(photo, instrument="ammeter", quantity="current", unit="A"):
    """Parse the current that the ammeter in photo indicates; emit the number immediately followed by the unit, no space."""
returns 110A
